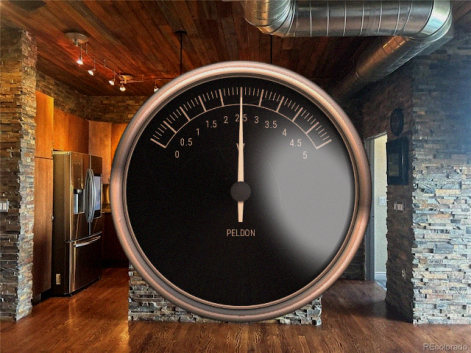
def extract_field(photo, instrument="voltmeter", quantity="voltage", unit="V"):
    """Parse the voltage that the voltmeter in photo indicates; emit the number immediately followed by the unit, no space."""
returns 2.5V
